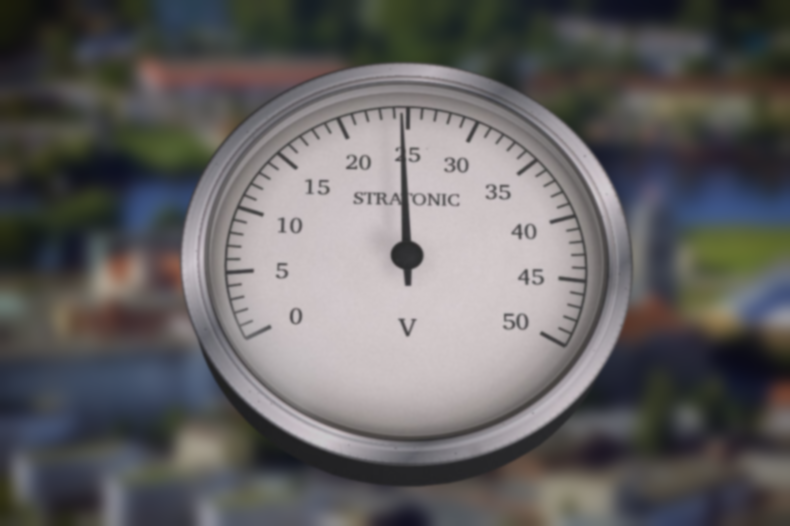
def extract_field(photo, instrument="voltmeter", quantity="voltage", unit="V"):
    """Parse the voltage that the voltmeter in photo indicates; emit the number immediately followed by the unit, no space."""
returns 24.5V
